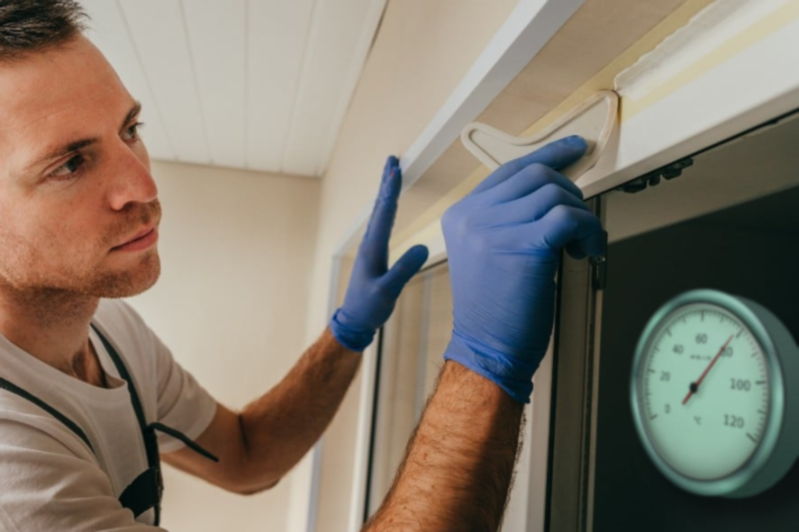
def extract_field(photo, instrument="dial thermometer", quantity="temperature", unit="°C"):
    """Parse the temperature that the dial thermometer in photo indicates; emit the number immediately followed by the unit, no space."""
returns 80°C
